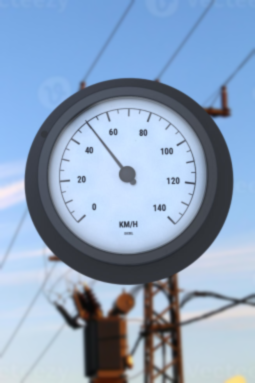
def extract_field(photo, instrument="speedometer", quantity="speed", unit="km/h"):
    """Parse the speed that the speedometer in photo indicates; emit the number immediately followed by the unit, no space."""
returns 50km/h
